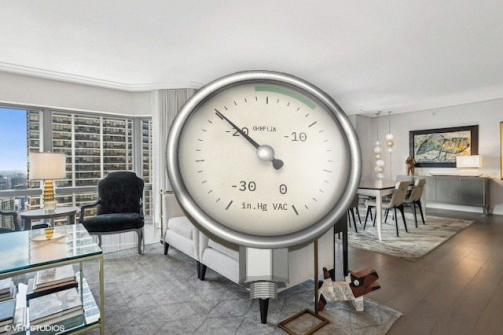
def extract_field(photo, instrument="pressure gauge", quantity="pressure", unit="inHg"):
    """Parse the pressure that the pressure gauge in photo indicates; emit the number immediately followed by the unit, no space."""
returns -20inHg
